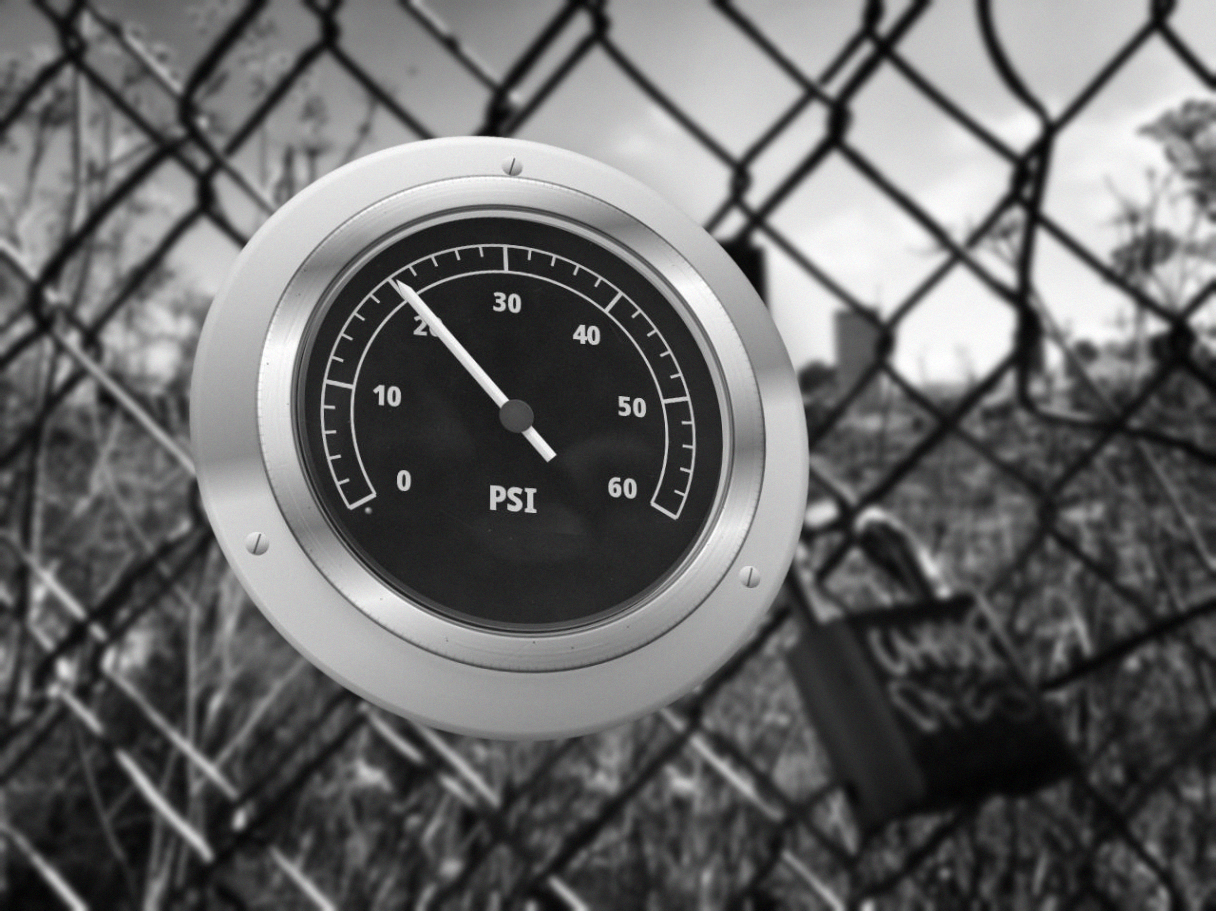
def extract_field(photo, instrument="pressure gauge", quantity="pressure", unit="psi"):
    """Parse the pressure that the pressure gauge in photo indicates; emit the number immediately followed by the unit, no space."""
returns 20psi
